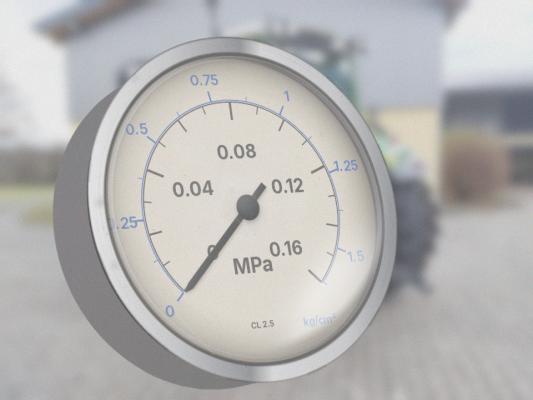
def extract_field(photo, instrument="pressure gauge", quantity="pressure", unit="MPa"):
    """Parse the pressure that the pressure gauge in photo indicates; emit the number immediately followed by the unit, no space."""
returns 0MPa
